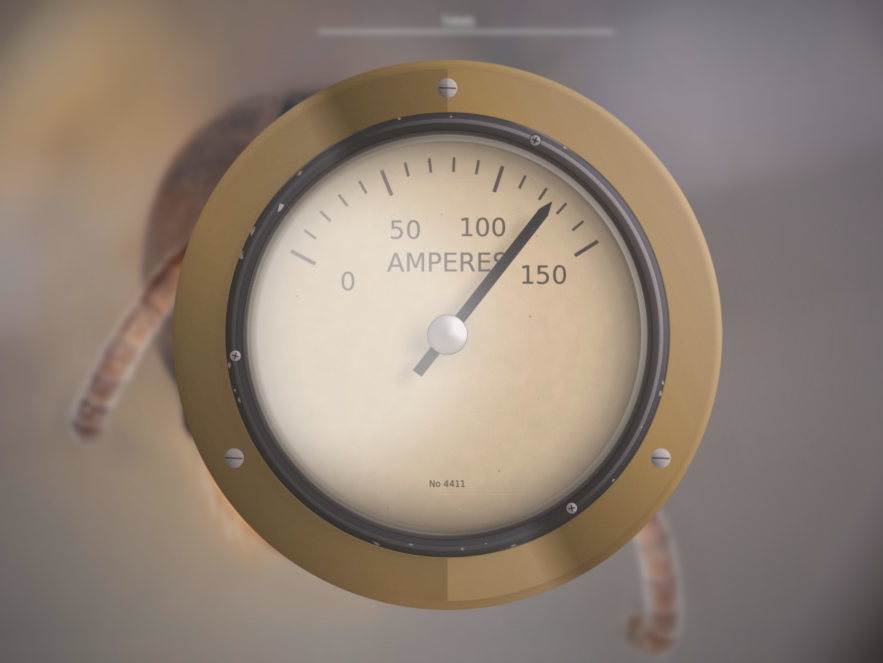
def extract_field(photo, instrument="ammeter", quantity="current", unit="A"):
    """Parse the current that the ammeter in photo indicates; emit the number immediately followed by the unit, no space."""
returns 125A
